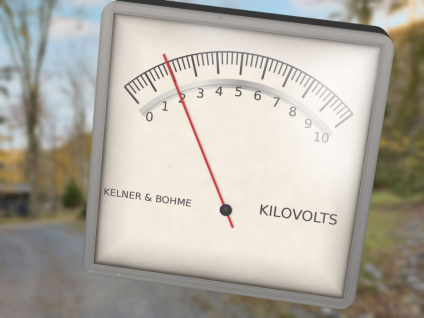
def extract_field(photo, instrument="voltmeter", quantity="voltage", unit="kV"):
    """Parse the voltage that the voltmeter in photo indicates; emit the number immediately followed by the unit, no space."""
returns 2kV
